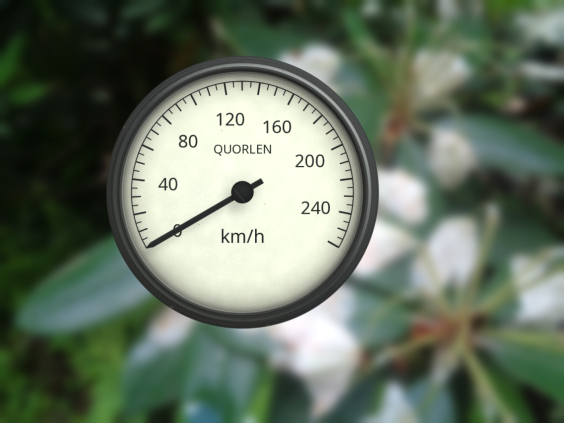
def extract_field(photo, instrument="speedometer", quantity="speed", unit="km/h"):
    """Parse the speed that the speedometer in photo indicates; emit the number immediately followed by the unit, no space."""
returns 0km/h
